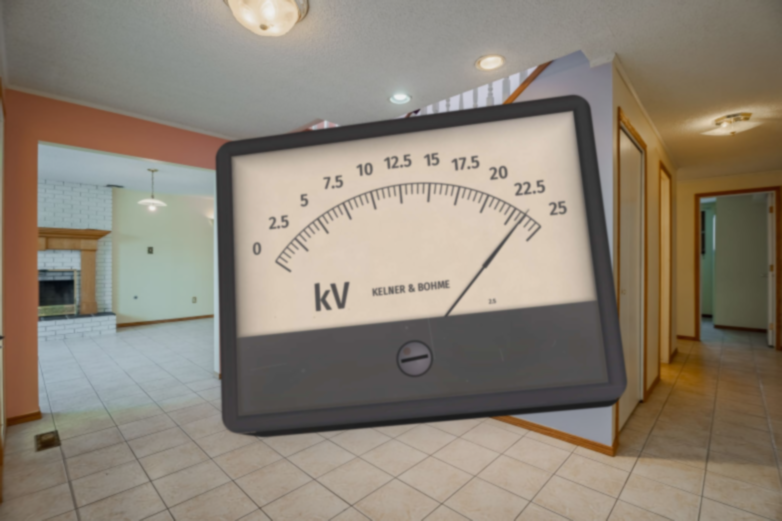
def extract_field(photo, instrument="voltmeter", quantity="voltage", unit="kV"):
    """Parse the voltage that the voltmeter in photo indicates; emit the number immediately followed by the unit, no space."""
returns 23.5kV
